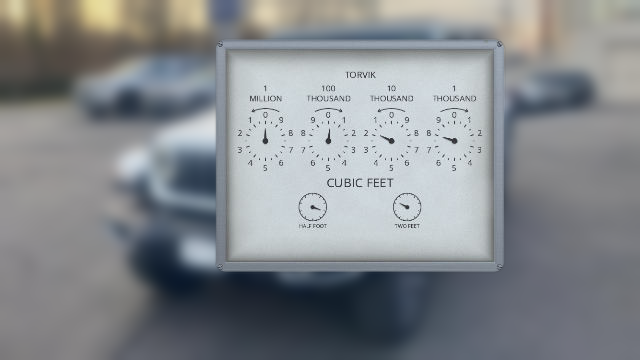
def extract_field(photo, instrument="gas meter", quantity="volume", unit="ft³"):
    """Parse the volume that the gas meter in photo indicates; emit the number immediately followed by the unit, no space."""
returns 1800ft³
